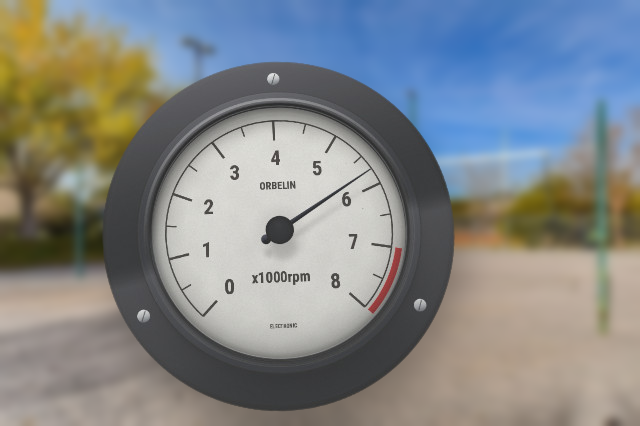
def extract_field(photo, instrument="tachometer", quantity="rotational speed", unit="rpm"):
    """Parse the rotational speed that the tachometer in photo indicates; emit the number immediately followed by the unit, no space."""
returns 5750rpm
